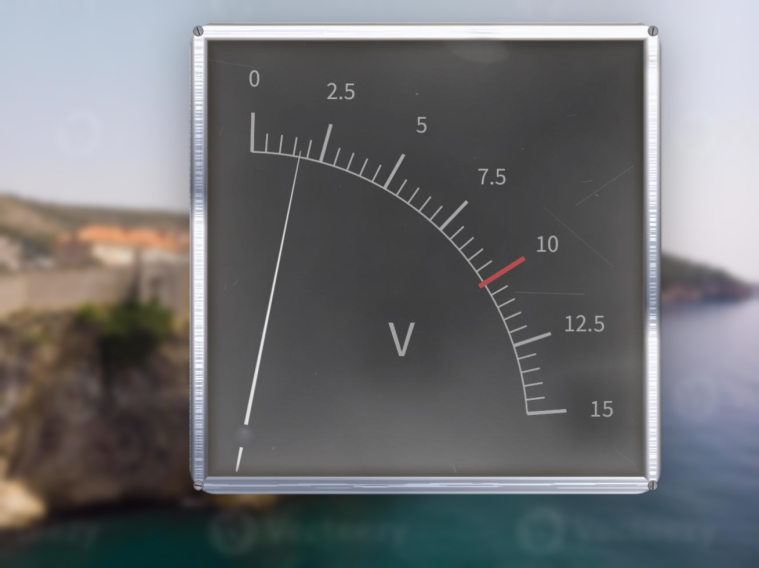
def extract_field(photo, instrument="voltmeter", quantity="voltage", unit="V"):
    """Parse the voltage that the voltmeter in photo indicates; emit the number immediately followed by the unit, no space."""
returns 1.75V
